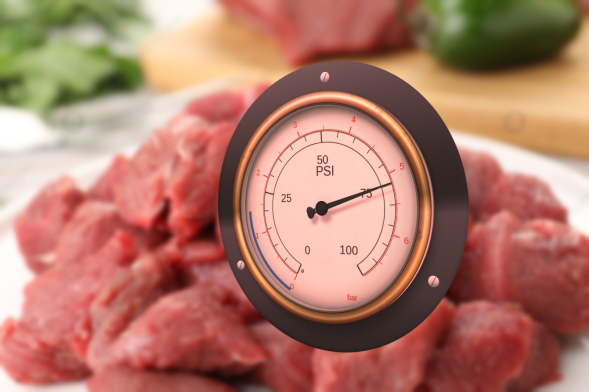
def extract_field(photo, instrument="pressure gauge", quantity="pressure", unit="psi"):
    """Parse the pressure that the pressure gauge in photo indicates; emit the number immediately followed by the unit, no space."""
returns 75psi
